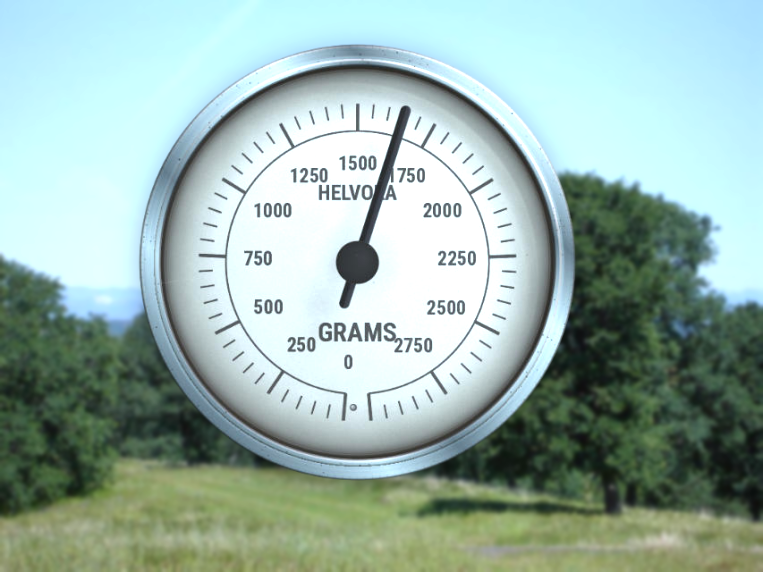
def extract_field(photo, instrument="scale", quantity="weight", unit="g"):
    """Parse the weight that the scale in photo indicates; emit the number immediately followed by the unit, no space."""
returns 1650g
